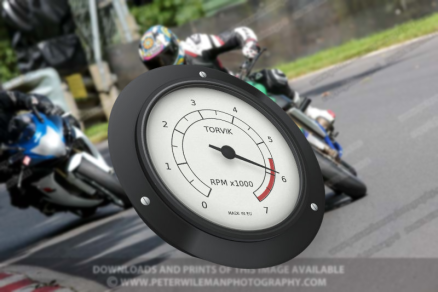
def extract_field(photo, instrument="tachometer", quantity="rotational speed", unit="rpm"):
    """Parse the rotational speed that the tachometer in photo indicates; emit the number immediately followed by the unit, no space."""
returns 6000rpm
